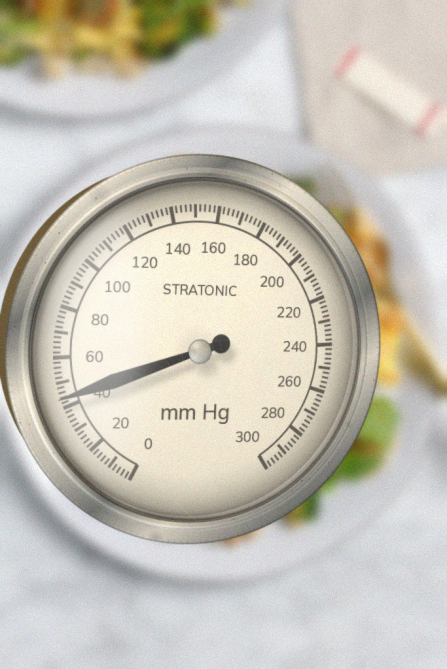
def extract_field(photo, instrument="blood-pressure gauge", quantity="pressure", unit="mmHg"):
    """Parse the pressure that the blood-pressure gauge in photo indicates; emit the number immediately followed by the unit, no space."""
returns 44mmHg
